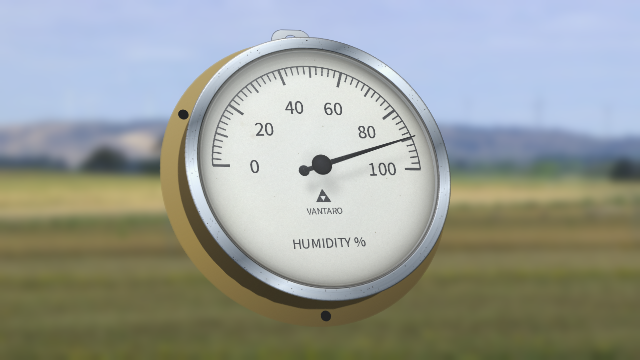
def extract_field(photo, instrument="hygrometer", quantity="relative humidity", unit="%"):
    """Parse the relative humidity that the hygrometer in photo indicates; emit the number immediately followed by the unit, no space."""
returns 90%
